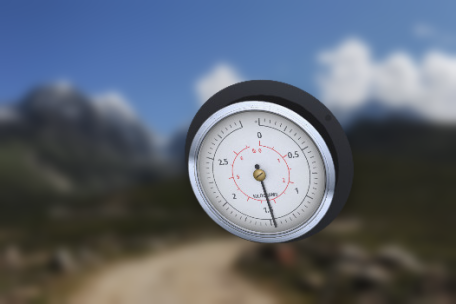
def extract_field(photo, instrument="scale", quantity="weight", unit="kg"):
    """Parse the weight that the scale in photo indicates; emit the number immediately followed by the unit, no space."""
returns 1.45kg
